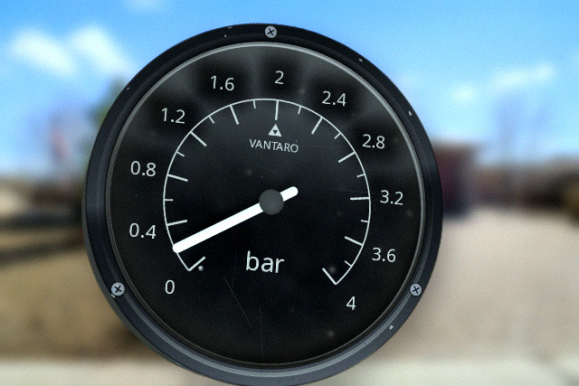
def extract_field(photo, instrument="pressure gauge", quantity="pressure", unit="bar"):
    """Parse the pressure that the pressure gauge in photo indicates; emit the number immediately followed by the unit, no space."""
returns 0.2bar
